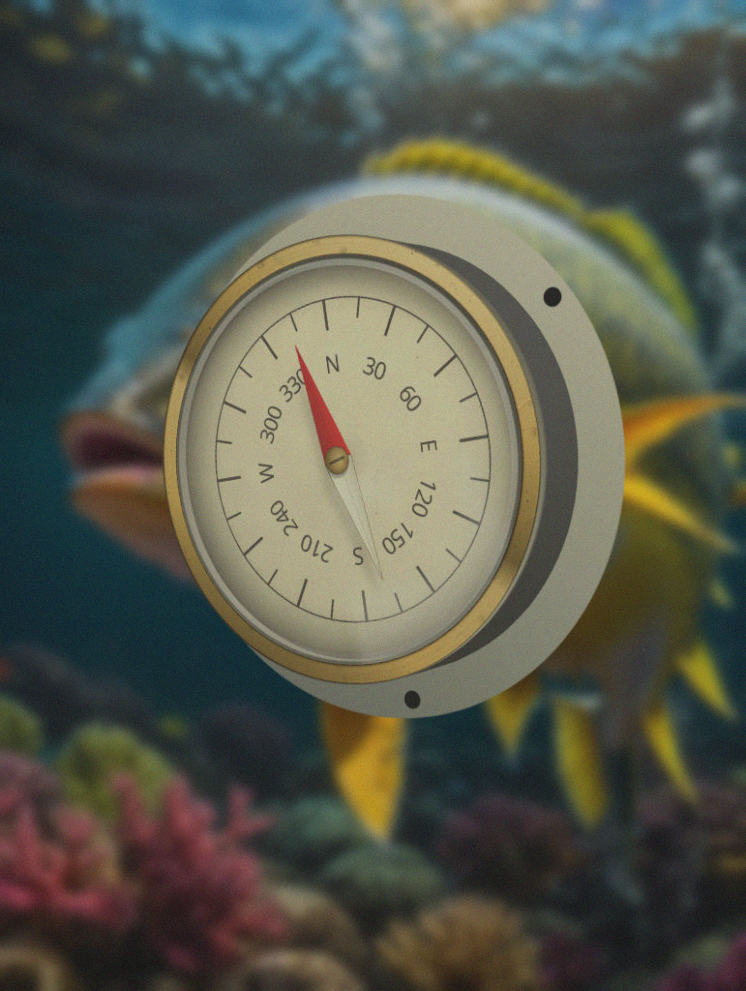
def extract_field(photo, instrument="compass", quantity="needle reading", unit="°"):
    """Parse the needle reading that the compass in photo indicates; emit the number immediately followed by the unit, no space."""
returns 345°
